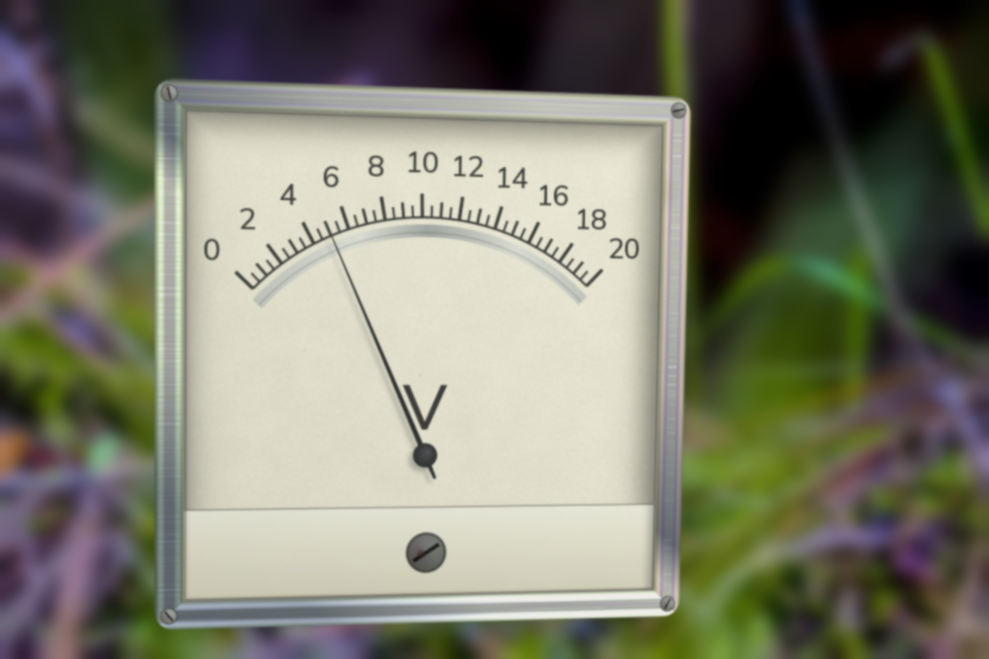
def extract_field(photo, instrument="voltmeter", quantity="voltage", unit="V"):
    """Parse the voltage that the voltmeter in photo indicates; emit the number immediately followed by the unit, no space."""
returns 5V
